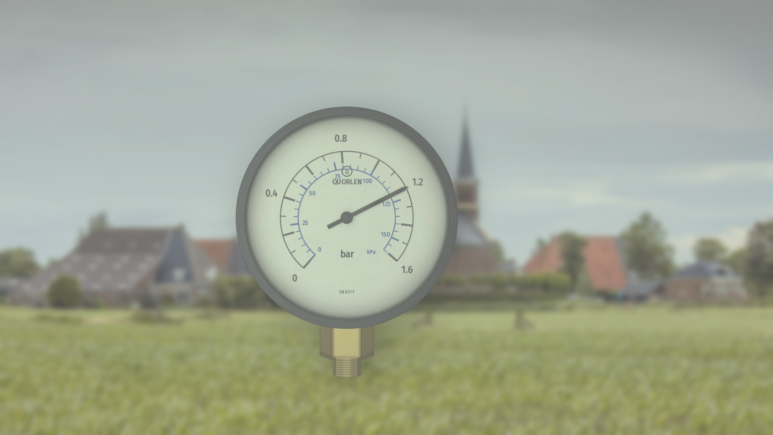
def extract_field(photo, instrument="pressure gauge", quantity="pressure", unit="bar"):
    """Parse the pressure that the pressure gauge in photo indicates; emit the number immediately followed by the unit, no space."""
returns 1.2bar
